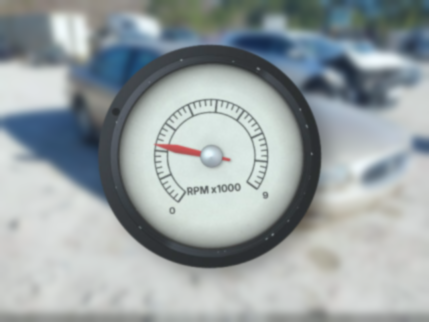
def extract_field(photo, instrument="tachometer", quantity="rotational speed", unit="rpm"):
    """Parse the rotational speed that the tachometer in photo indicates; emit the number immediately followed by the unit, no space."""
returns 2200rpm
